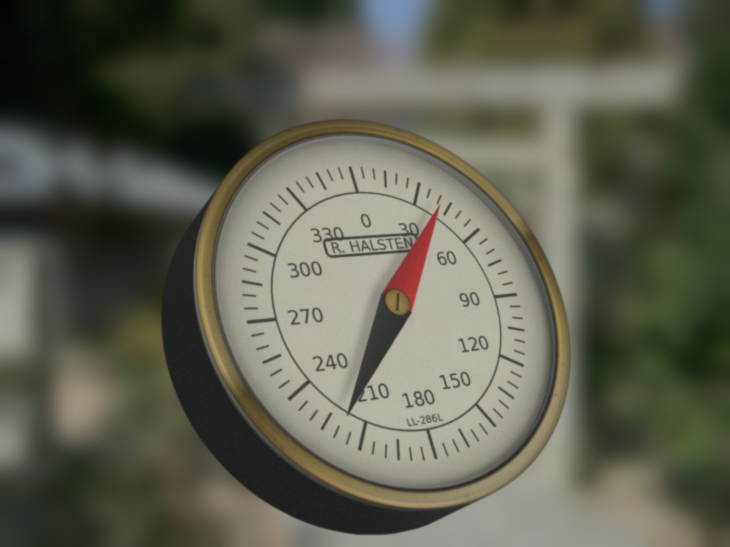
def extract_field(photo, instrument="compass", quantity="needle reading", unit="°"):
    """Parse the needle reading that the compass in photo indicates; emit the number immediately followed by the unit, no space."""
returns 40°
